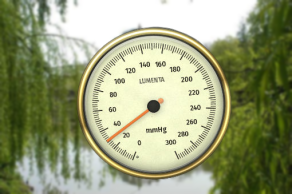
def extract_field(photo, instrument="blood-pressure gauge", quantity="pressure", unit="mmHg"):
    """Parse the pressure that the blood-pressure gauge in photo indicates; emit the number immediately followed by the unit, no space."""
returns 30mmHg
